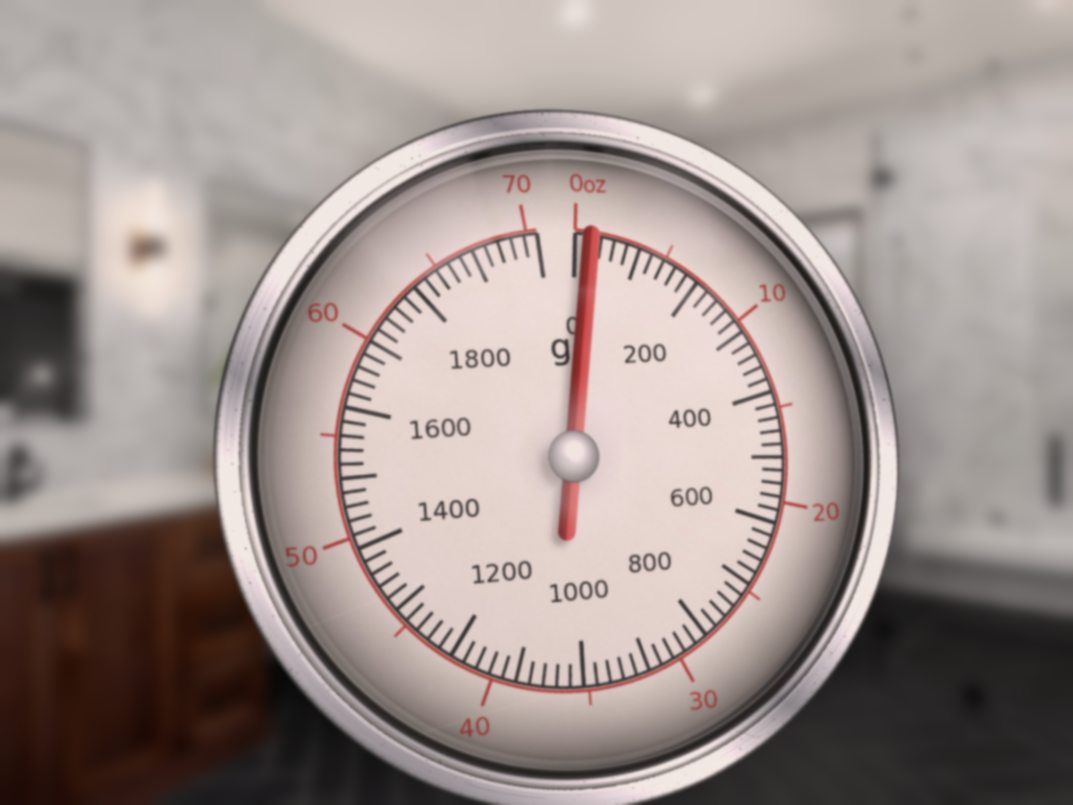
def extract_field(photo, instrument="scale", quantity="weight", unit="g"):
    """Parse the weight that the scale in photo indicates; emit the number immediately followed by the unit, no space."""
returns 20g
